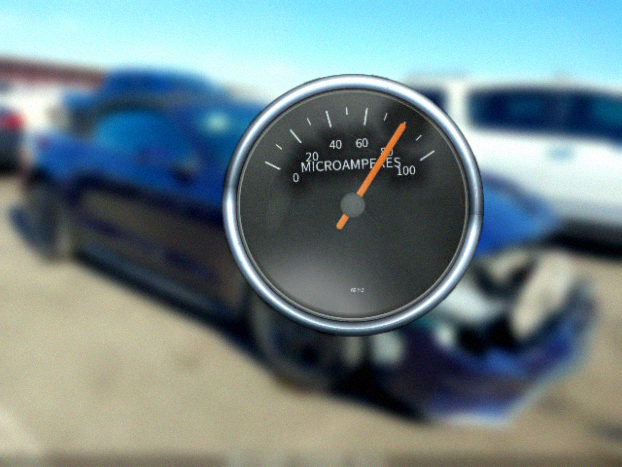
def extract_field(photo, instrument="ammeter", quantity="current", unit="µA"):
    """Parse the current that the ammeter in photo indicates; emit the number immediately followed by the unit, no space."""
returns 80µA
